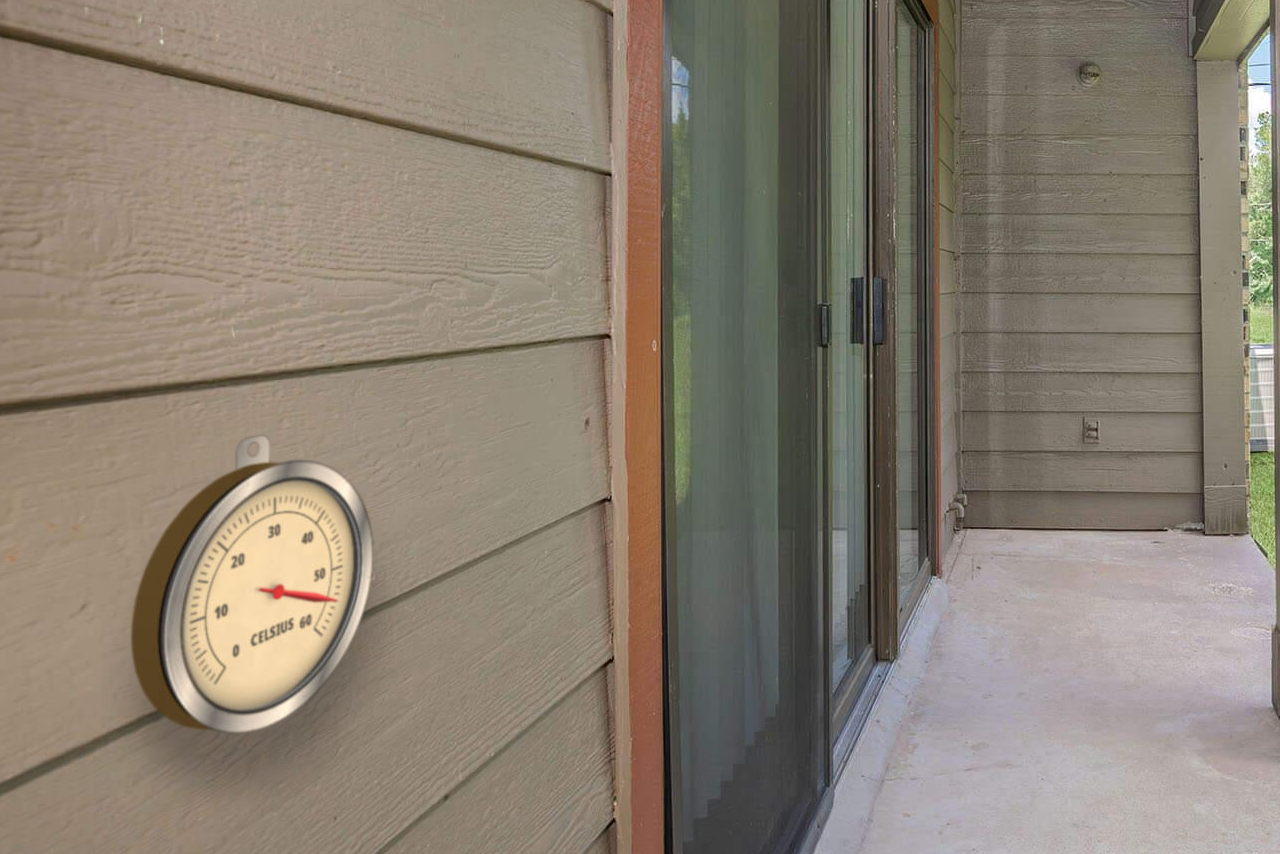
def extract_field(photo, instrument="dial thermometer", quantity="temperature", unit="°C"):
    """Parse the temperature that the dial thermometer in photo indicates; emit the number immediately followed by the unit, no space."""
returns 55°C
